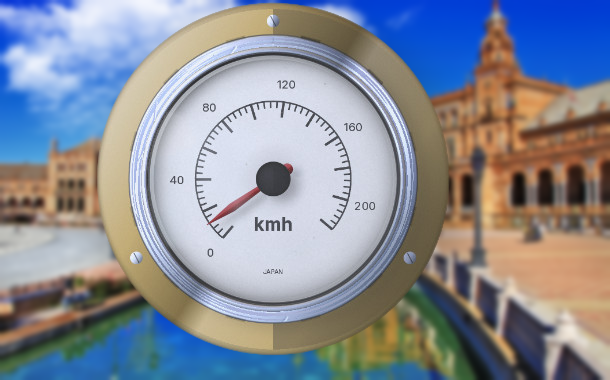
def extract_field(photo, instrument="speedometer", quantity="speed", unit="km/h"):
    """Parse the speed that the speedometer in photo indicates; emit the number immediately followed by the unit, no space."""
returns 12km/h
